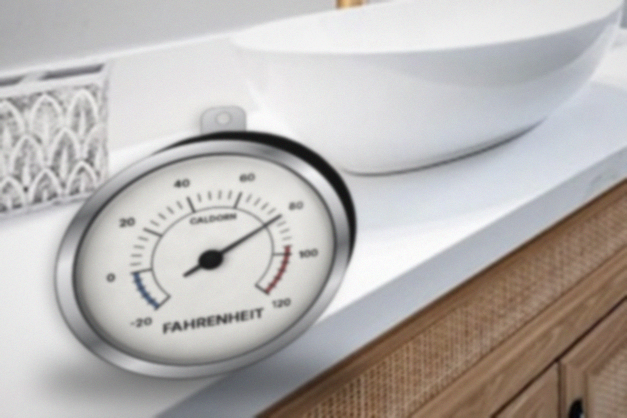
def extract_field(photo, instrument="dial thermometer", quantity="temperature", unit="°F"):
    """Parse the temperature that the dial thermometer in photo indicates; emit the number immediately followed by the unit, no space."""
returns 80°F
